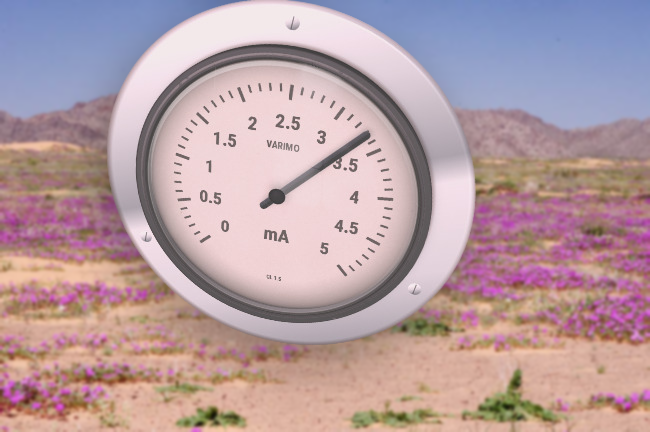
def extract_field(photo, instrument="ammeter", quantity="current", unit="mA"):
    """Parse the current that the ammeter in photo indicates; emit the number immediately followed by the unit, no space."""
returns 3.3mA
